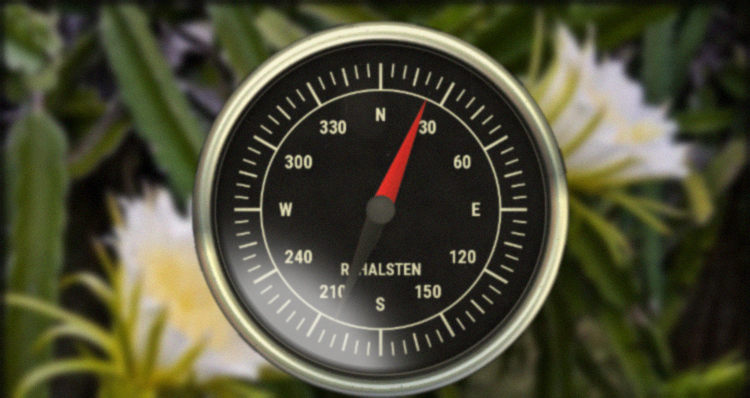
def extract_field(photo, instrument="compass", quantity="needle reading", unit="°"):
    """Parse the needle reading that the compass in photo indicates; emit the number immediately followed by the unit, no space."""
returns 22.5°
